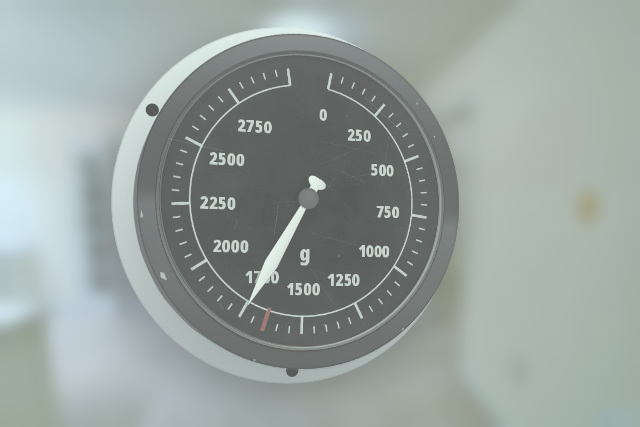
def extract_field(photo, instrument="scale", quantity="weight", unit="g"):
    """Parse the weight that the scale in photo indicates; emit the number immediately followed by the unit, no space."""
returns 1750g
